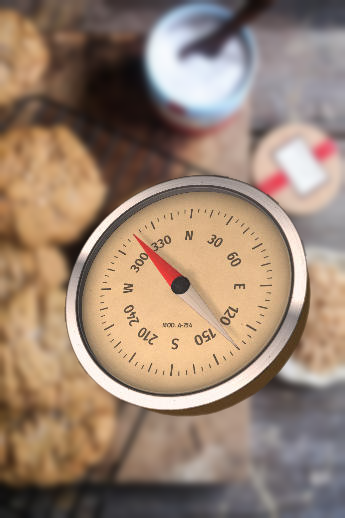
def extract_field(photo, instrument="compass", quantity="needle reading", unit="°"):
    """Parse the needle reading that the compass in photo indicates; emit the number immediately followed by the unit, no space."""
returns 315°
